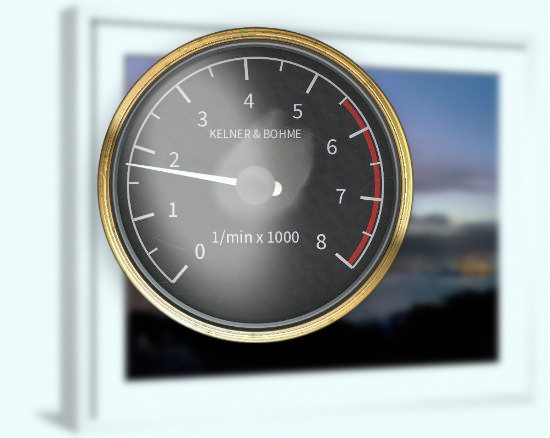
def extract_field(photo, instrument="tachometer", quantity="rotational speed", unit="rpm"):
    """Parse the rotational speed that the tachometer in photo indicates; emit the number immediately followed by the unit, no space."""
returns 1750rpm
